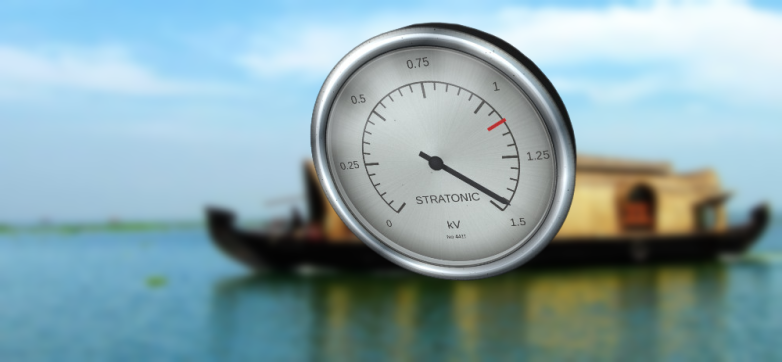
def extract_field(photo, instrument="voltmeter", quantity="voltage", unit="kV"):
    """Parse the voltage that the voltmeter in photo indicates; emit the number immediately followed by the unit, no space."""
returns 1.45kV
